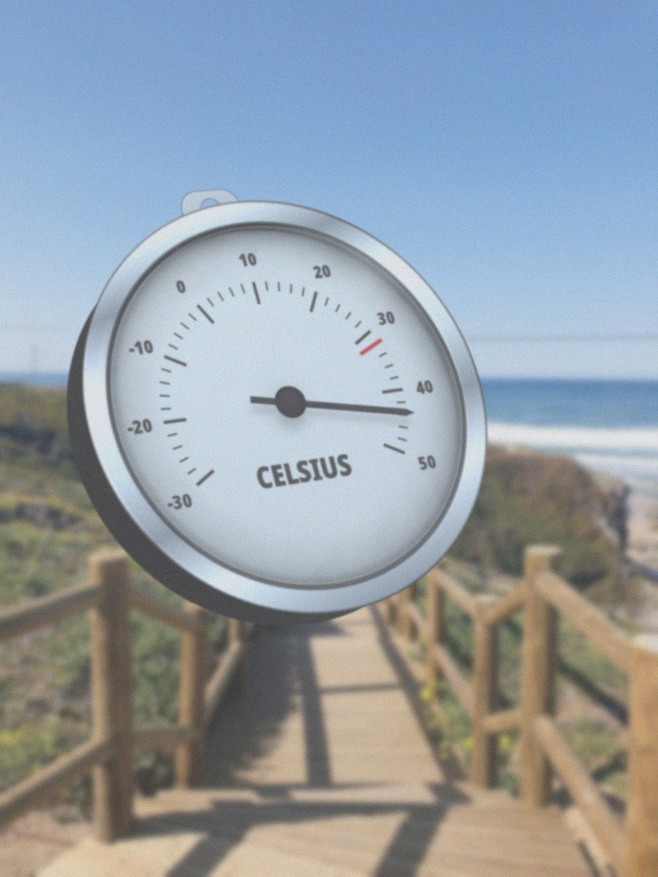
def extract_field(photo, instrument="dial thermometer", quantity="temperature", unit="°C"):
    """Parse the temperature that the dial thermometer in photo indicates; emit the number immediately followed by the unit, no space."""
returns 44°C
